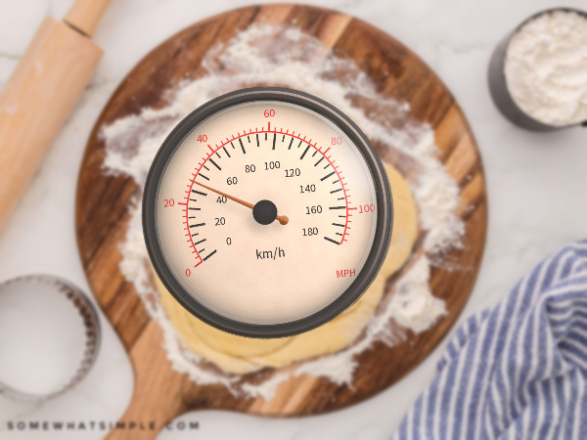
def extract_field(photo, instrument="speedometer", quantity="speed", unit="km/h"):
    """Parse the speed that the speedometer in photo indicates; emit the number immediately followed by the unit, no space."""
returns 45km/h
